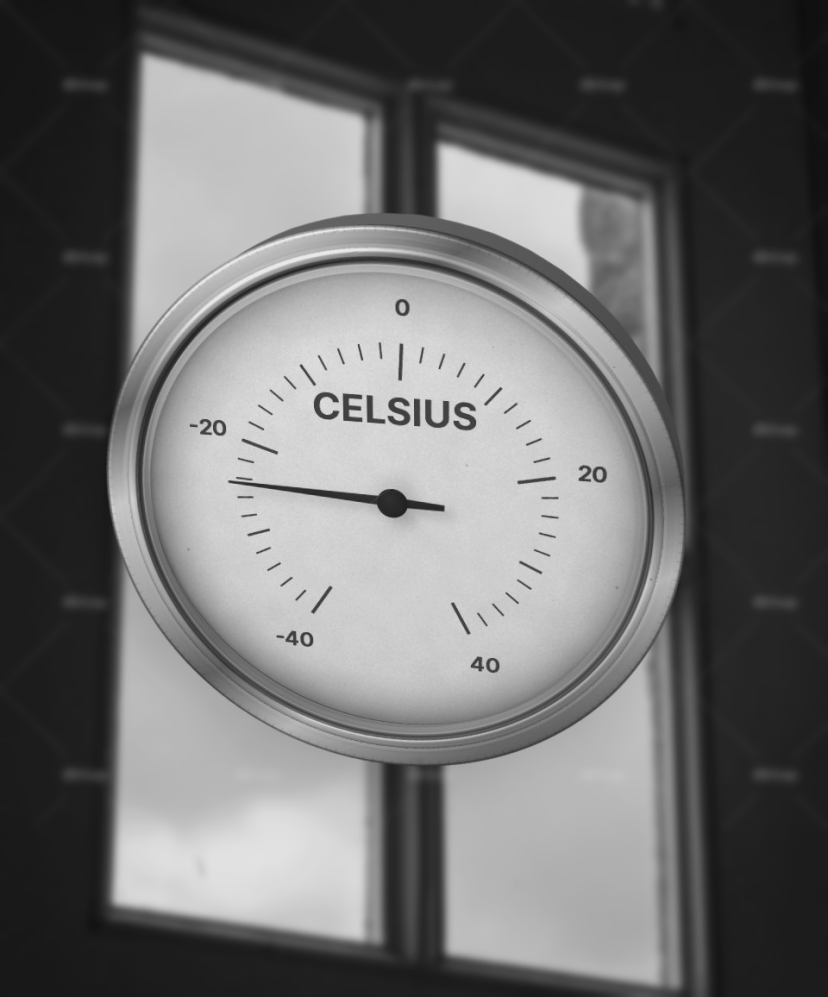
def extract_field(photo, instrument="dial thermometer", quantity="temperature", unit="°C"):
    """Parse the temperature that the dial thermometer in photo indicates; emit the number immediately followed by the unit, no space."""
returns -24°C
